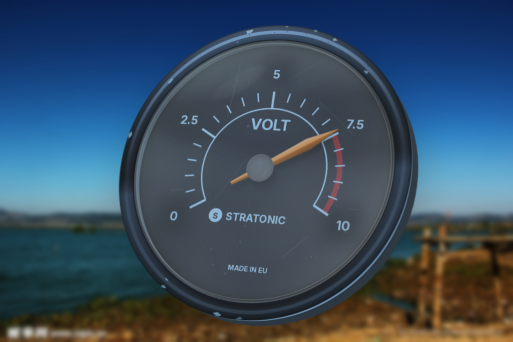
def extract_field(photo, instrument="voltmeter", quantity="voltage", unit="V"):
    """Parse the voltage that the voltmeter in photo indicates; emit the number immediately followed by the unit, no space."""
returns 7.5V
